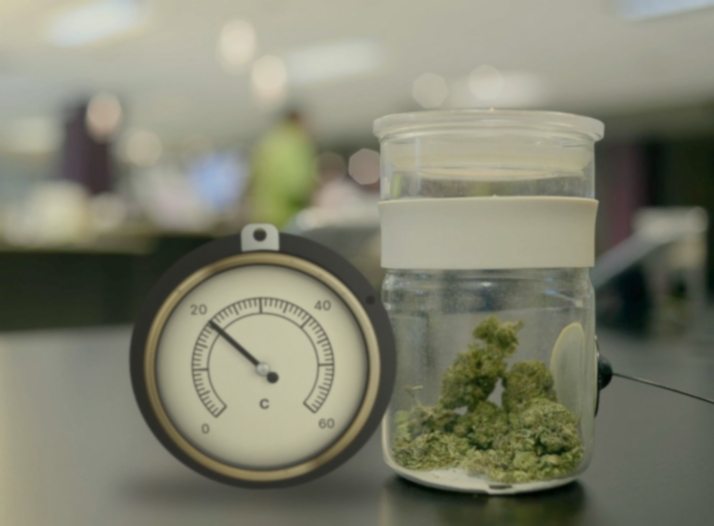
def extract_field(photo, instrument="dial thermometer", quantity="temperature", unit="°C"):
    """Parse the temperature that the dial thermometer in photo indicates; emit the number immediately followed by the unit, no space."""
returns 20°C
